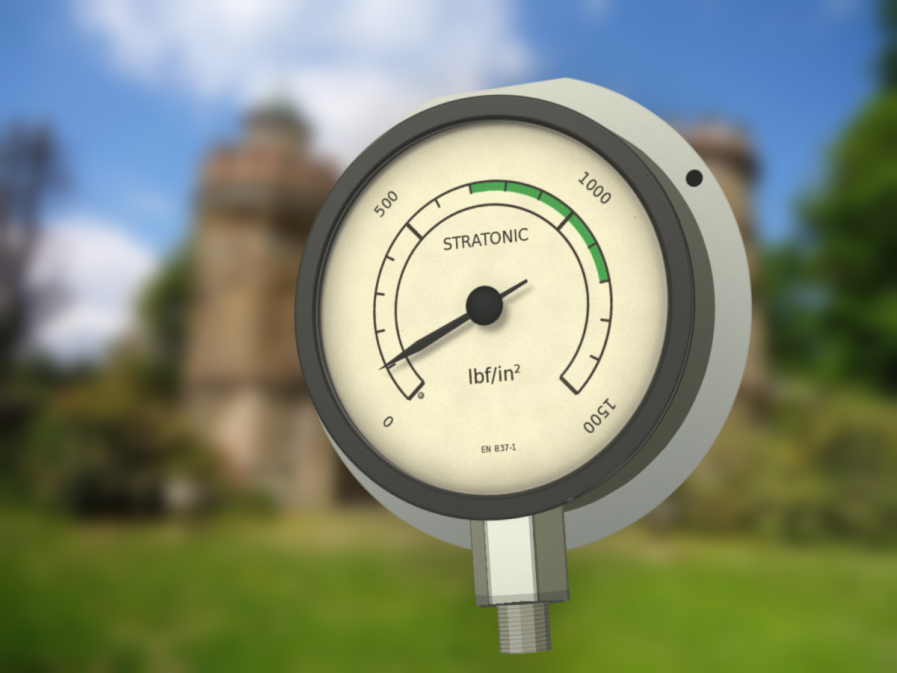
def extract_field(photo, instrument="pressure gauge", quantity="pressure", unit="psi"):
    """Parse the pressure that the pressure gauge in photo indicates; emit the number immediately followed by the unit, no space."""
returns 100psi
